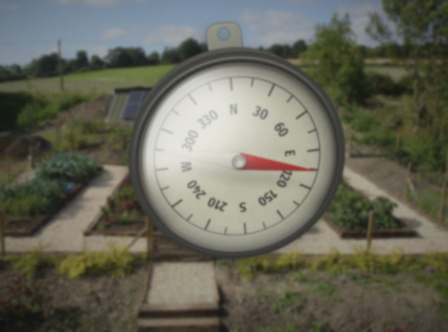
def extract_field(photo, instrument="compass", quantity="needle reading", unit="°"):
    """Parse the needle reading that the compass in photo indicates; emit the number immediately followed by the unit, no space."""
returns 105°
